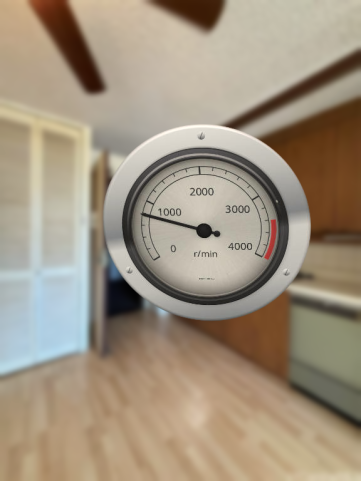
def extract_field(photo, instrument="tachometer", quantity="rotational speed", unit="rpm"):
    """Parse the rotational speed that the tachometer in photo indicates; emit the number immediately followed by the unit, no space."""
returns 800rpm
